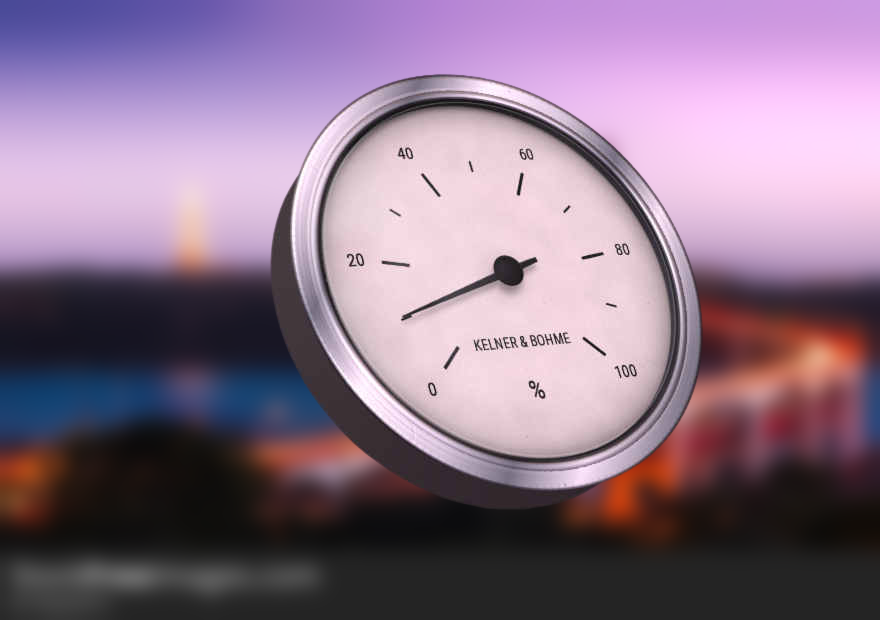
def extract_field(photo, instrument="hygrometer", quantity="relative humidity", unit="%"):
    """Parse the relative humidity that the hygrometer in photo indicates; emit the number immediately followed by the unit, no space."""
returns 10%
